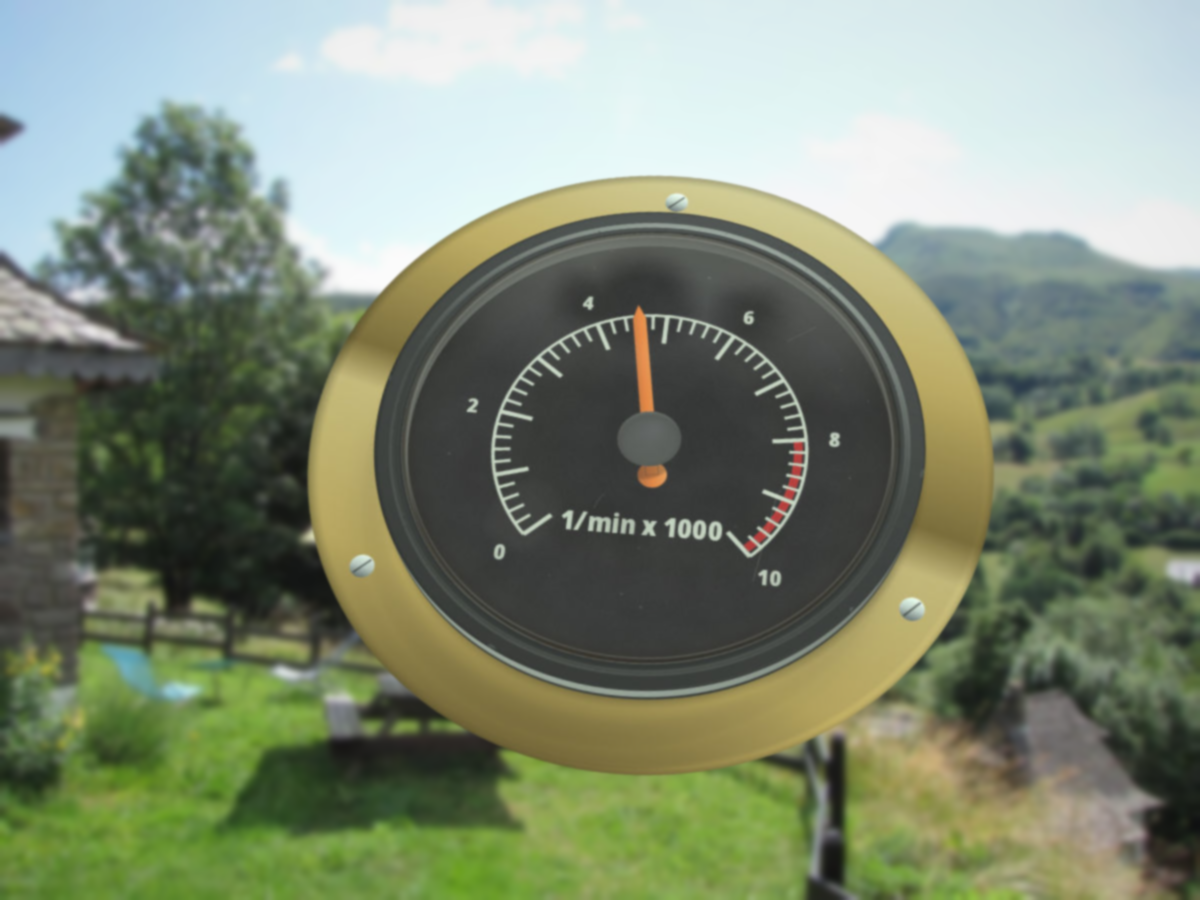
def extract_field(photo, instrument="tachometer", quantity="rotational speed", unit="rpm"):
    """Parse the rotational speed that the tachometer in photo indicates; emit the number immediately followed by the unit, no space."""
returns 4600rpm
